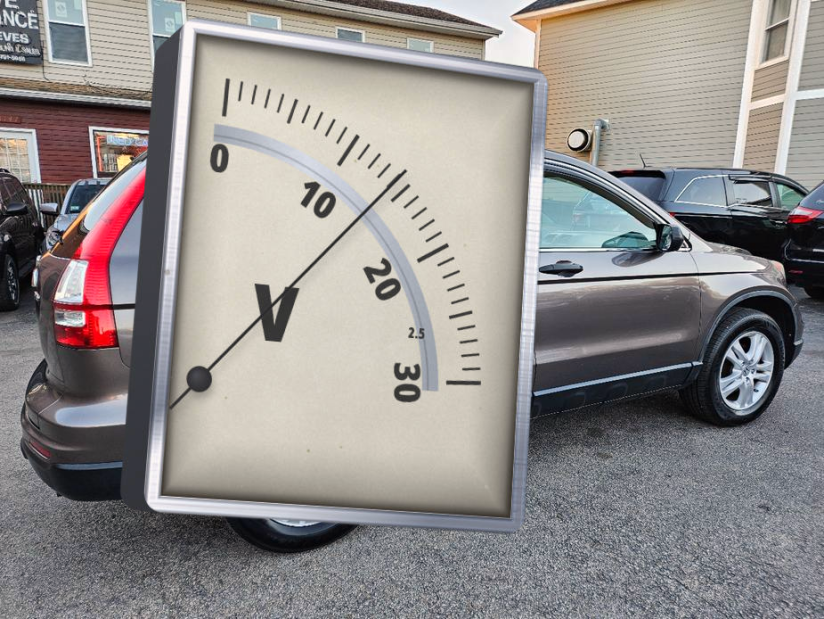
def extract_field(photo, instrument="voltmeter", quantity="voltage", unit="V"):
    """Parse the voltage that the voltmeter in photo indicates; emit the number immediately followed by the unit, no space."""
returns 14V
